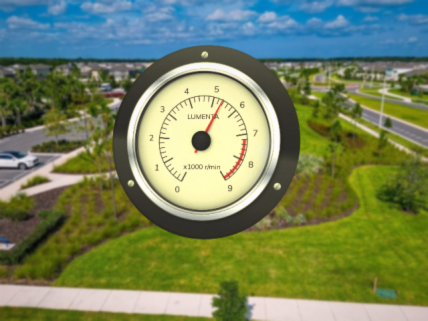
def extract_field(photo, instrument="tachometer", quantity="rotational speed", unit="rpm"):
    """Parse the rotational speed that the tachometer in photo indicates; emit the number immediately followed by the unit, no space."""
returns 5400rpm
